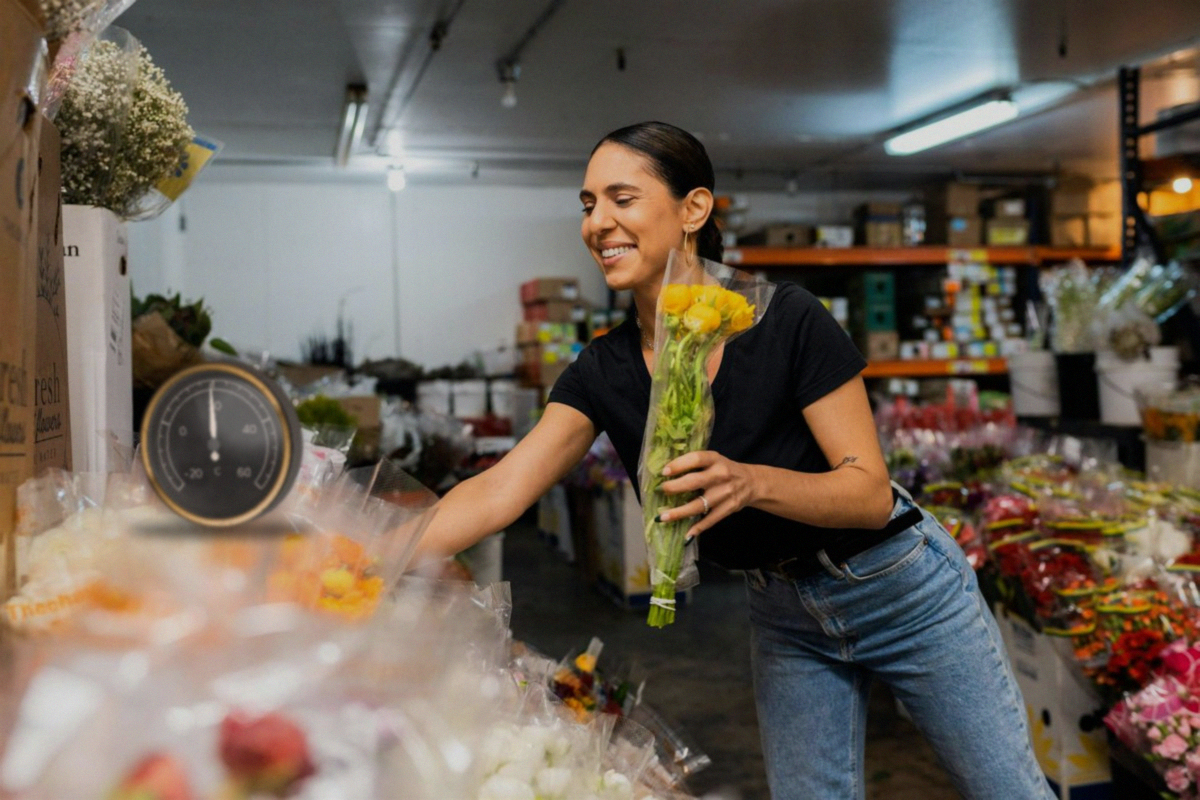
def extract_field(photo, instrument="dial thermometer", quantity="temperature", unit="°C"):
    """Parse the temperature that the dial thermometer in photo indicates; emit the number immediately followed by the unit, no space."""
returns 20°C
